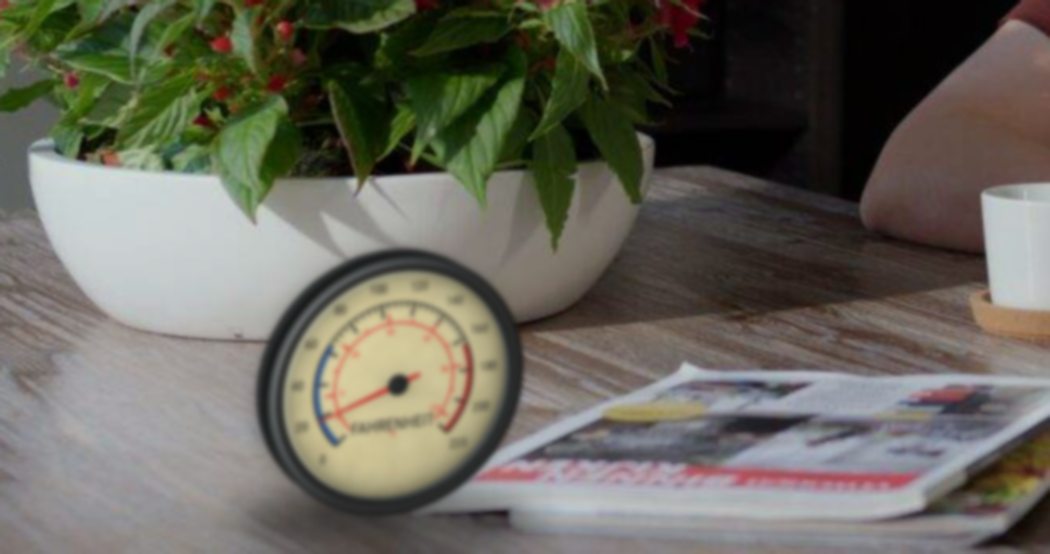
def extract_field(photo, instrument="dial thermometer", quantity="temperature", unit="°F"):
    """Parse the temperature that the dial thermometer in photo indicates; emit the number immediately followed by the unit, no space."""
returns 20°F
